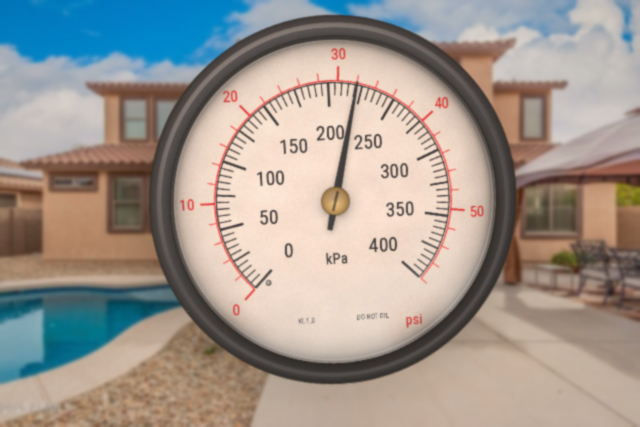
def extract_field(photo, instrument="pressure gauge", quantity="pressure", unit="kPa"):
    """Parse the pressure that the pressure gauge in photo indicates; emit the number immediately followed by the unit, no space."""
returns 220kPa
